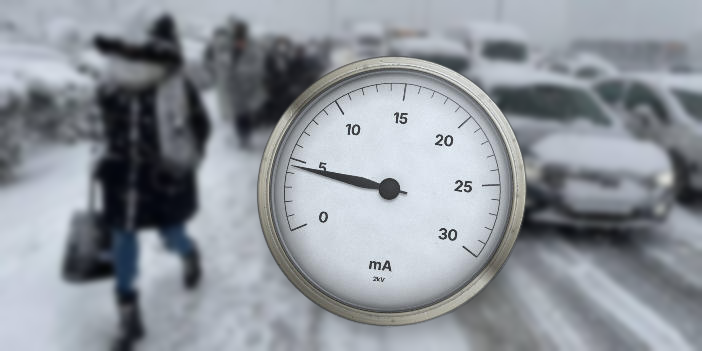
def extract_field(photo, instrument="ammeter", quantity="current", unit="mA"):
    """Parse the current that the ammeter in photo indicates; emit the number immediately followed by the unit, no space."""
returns 4.5mA
